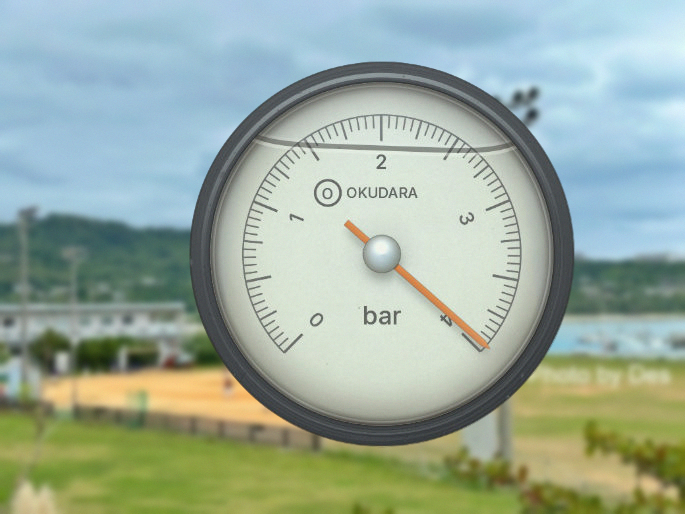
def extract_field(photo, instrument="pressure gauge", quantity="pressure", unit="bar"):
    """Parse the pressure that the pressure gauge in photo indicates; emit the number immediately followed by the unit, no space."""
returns 3.95bar
